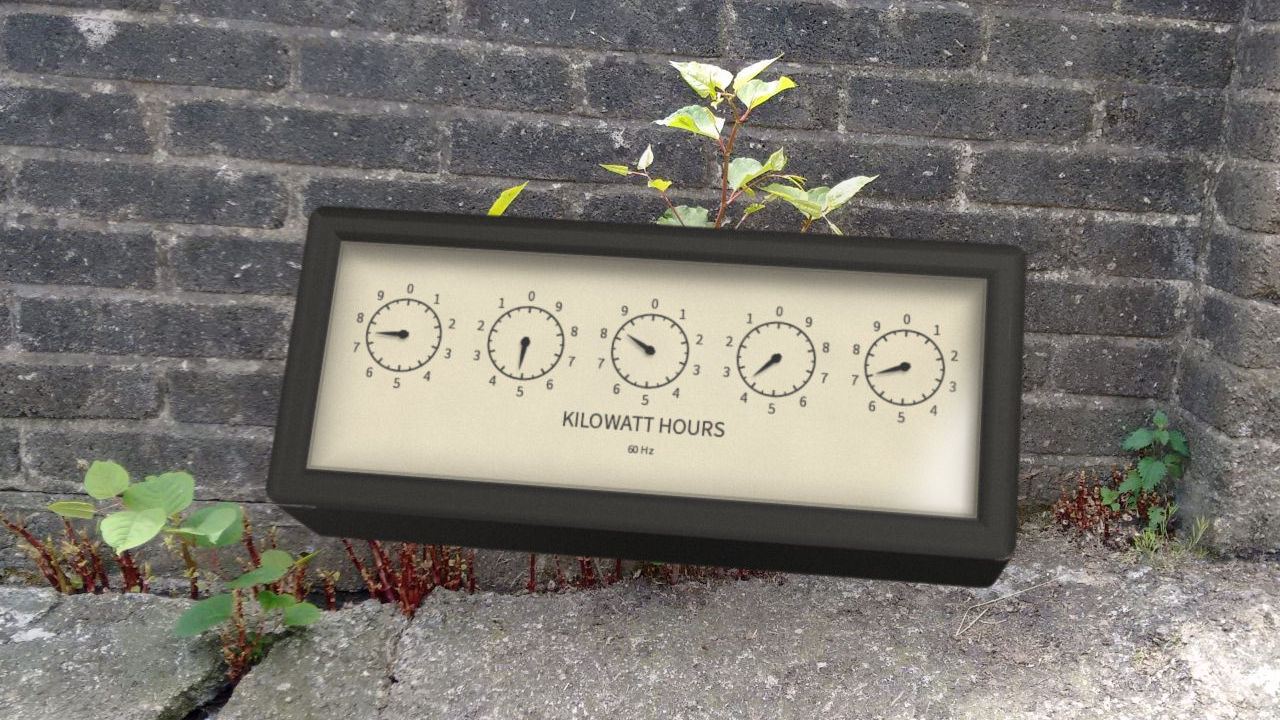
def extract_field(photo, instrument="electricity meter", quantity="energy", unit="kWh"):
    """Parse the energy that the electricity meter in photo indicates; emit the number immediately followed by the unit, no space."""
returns 74837kWh
